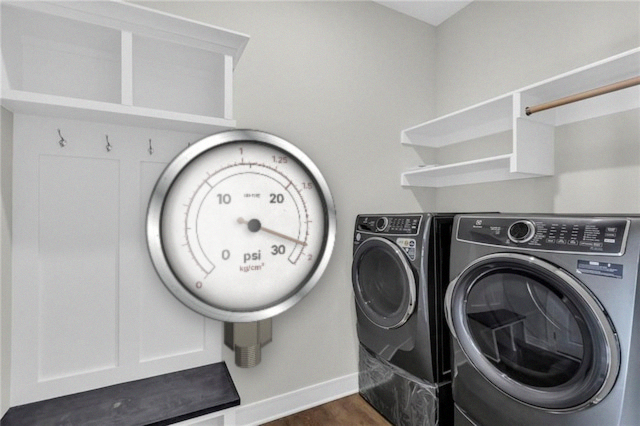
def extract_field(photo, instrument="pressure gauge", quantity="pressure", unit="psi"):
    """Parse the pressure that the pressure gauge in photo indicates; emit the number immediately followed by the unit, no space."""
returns 27.5psi
